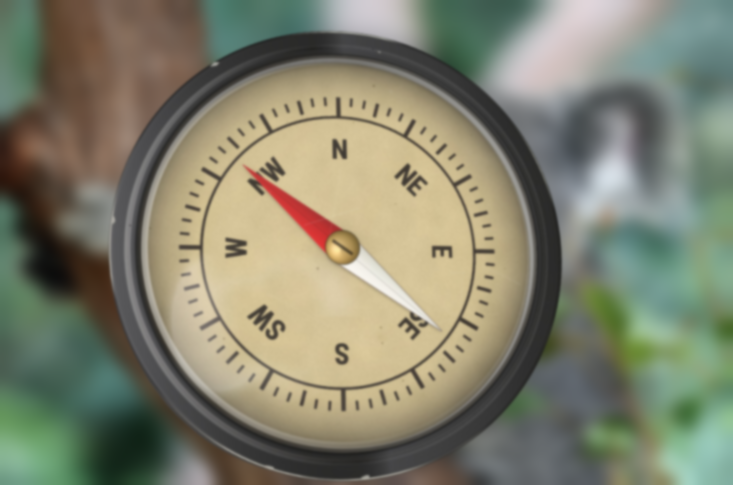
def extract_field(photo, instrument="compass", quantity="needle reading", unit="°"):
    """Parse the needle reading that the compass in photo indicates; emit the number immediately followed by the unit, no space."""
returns 310°
